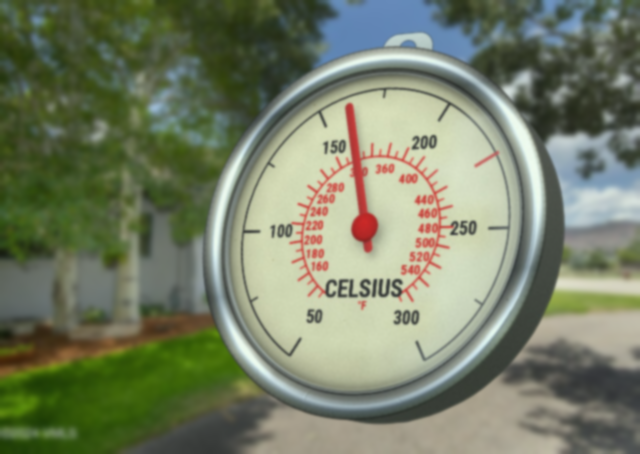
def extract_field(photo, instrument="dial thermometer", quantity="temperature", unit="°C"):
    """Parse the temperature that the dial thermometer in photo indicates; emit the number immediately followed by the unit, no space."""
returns 162.5°C
